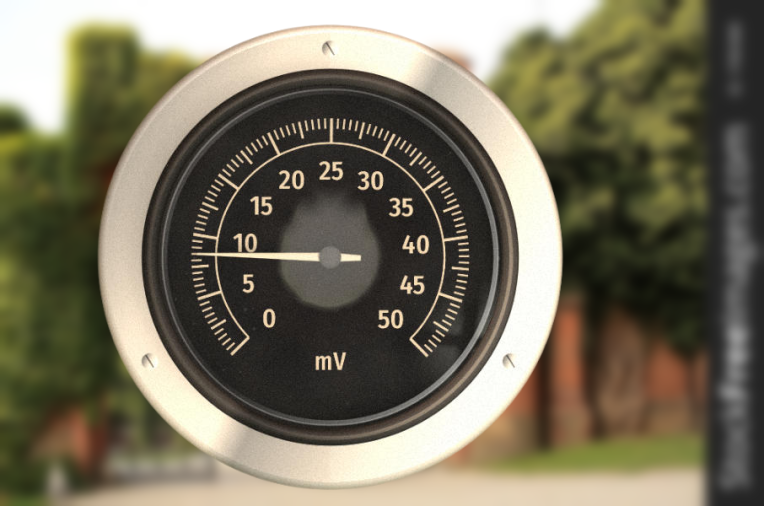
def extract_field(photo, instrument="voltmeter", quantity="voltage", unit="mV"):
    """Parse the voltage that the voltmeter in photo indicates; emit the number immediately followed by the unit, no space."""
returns 8.5mV
